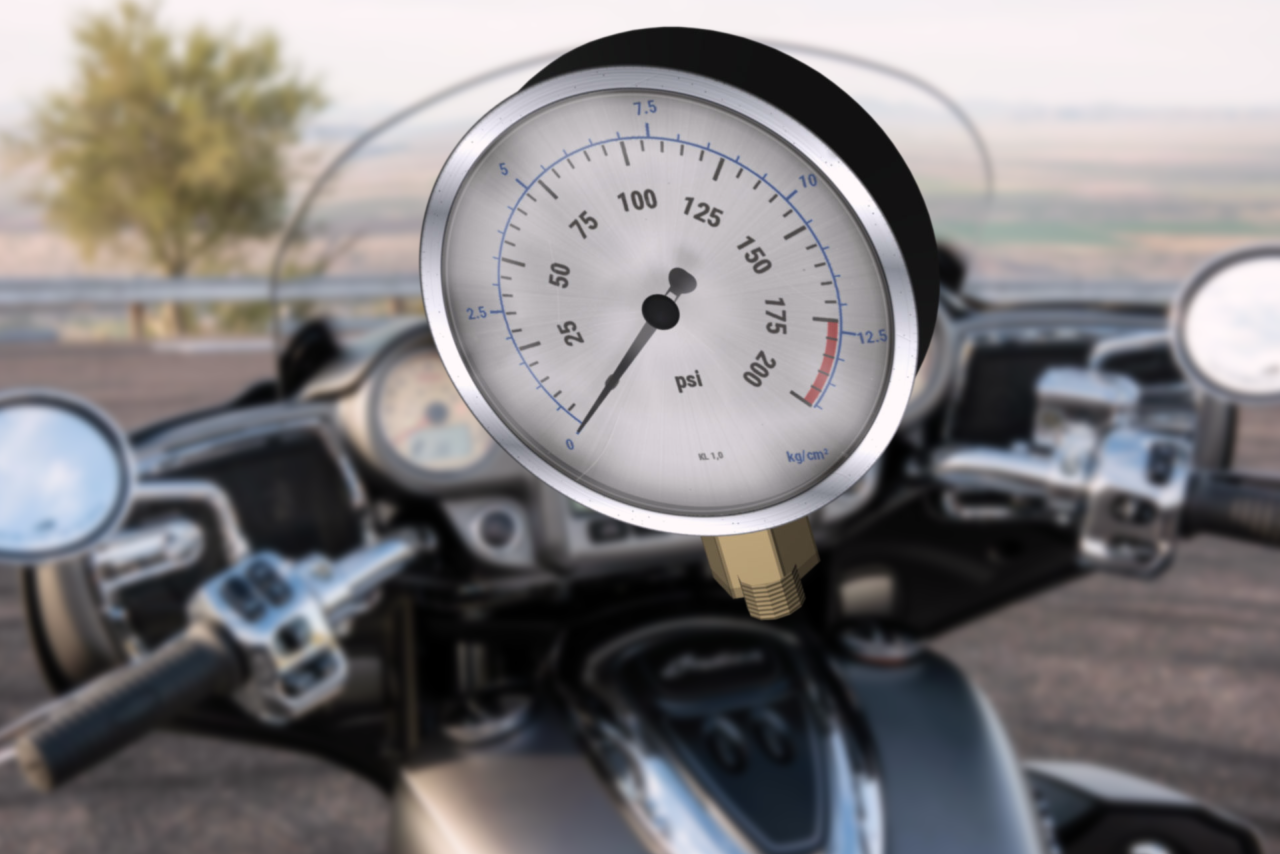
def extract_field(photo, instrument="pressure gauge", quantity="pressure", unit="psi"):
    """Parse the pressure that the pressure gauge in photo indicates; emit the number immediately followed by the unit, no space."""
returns 0psi
